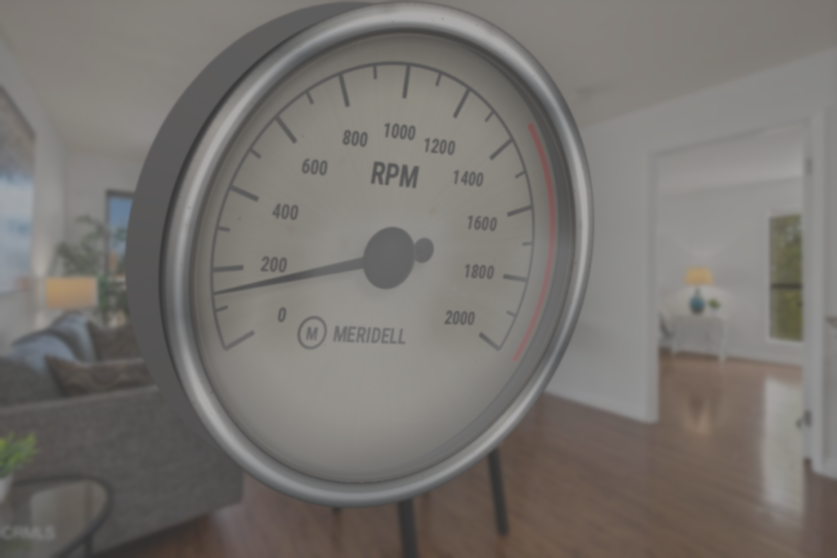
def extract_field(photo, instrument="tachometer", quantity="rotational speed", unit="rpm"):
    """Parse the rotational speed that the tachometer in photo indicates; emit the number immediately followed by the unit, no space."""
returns 150rpm
